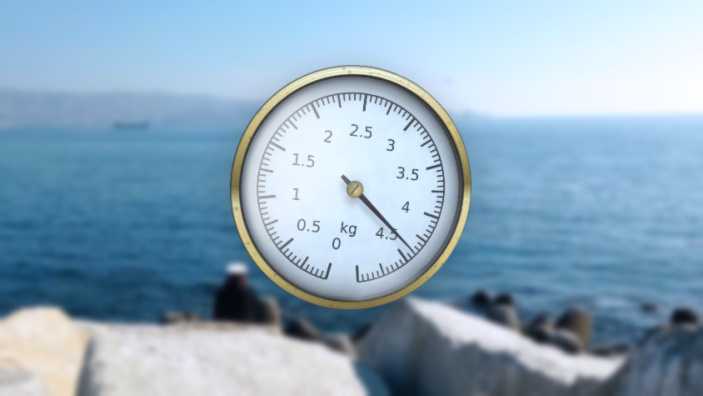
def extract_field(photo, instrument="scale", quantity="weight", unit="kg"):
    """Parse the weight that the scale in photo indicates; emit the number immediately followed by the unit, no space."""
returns 4.4kg
